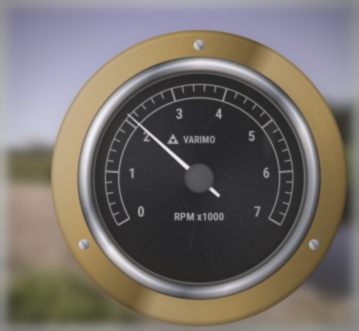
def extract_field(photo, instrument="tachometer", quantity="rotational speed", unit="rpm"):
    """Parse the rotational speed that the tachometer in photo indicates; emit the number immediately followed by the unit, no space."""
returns 2100rpm
